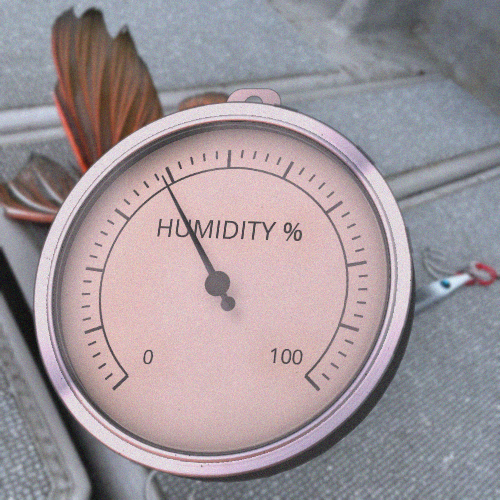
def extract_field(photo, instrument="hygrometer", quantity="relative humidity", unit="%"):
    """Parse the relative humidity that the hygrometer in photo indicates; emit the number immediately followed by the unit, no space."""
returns 39%
